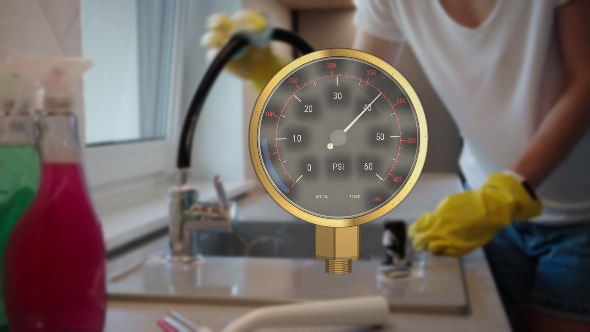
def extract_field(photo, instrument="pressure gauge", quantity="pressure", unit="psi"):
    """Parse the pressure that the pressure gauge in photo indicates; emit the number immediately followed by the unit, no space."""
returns 40psi
